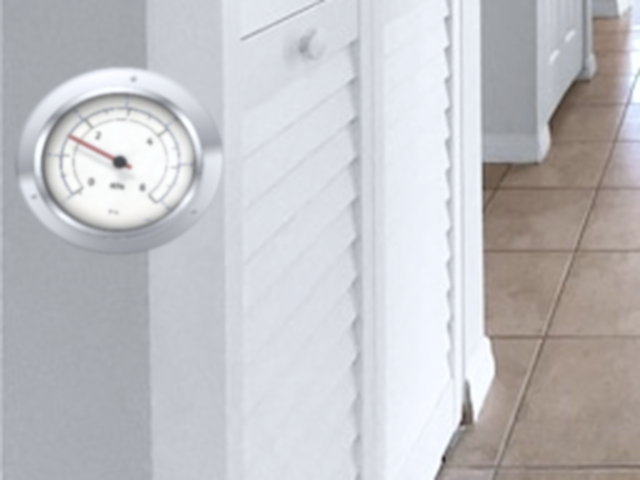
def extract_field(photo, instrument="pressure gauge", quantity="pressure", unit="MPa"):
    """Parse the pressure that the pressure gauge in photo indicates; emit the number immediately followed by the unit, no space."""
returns 1.5MPa
